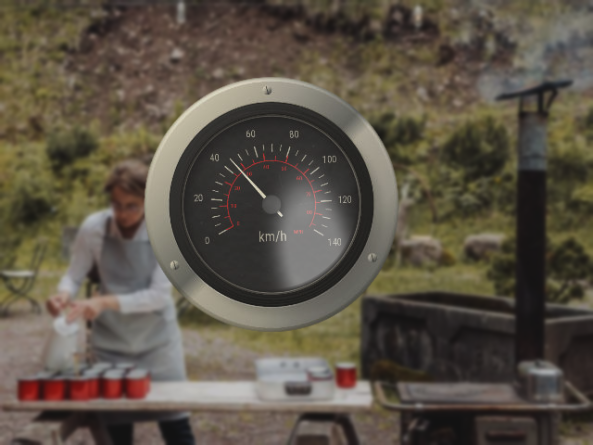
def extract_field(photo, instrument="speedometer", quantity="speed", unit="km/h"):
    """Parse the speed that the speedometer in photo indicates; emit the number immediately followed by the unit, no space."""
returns 45km/h
